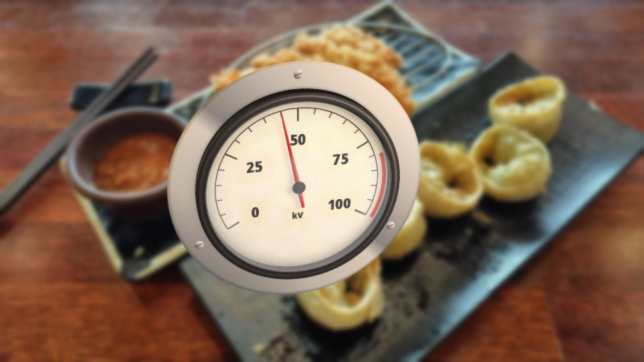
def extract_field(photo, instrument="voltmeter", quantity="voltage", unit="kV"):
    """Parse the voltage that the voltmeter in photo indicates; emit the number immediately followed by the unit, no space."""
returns 45kV
